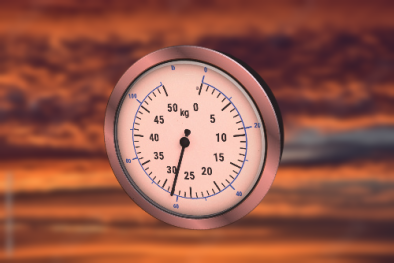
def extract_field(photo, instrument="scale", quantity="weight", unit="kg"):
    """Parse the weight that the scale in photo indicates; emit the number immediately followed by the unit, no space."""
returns 28kg
